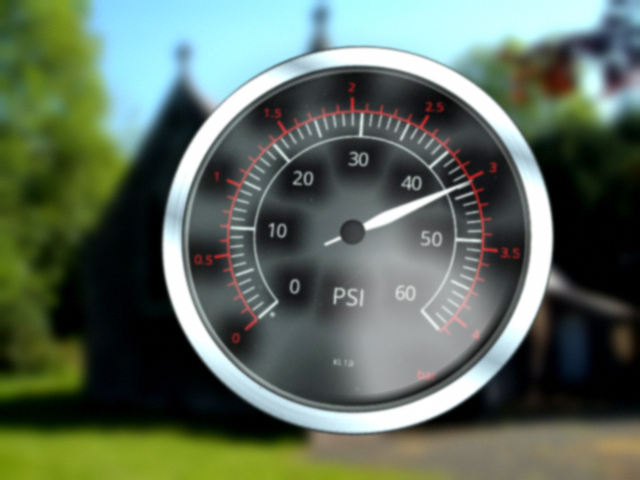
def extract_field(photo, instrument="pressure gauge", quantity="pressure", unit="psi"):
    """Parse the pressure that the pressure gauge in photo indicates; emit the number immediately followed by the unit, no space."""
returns 44psi
